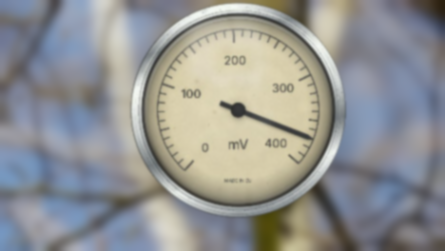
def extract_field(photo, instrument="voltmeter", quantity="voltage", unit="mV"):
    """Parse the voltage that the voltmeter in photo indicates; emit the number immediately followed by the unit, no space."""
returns 370mV
